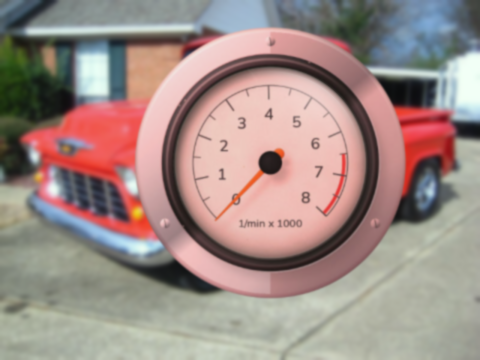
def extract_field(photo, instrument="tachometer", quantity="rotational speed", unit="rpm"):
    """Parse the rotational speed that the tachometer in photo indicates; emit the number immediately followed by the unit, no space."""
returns 0rpm
